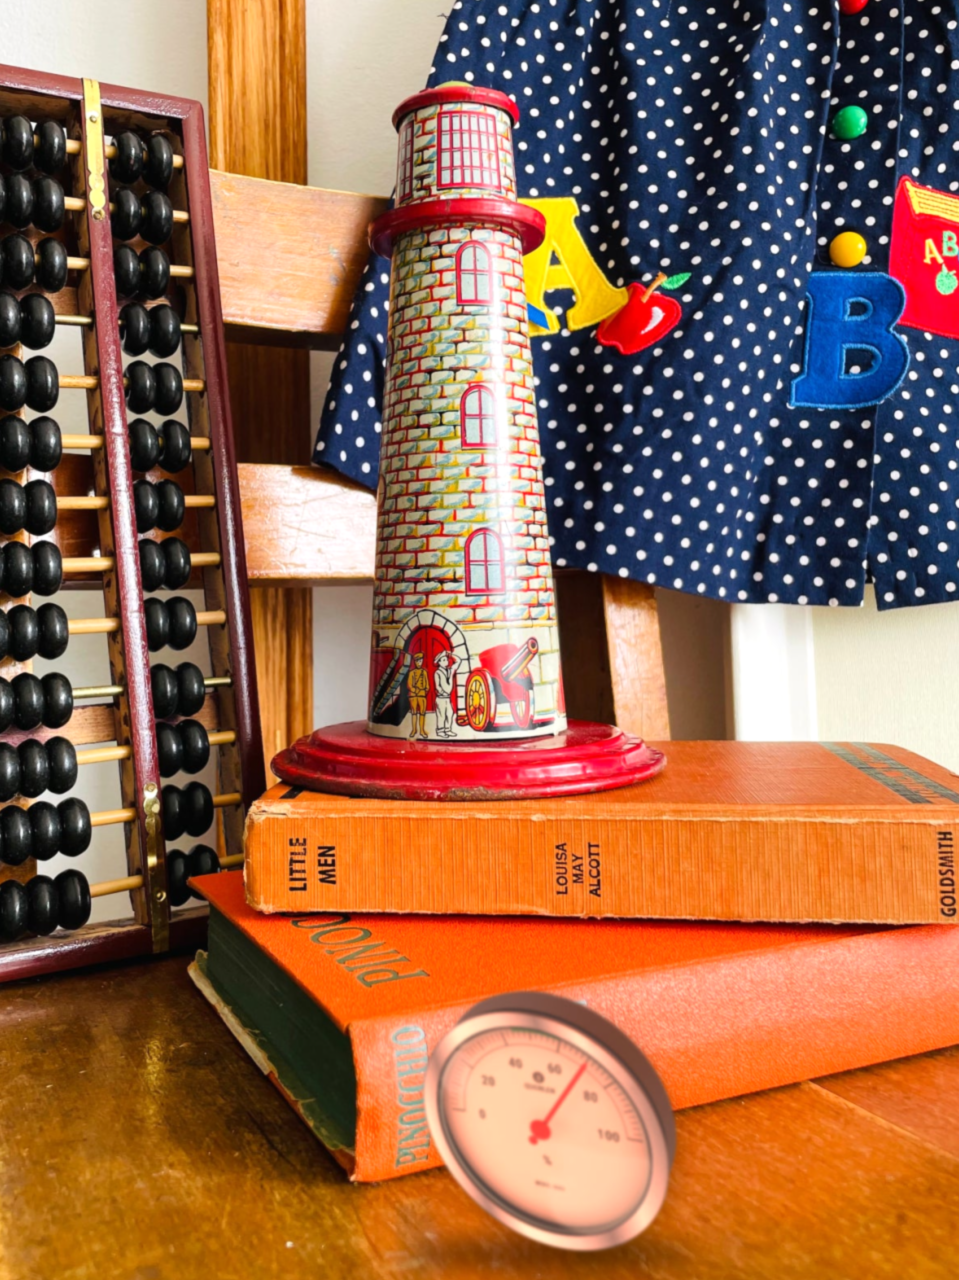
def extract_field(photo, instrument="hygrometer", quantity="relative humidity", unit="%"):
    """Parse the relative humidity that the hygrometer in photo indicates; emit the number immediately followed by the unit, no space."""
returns 70%
